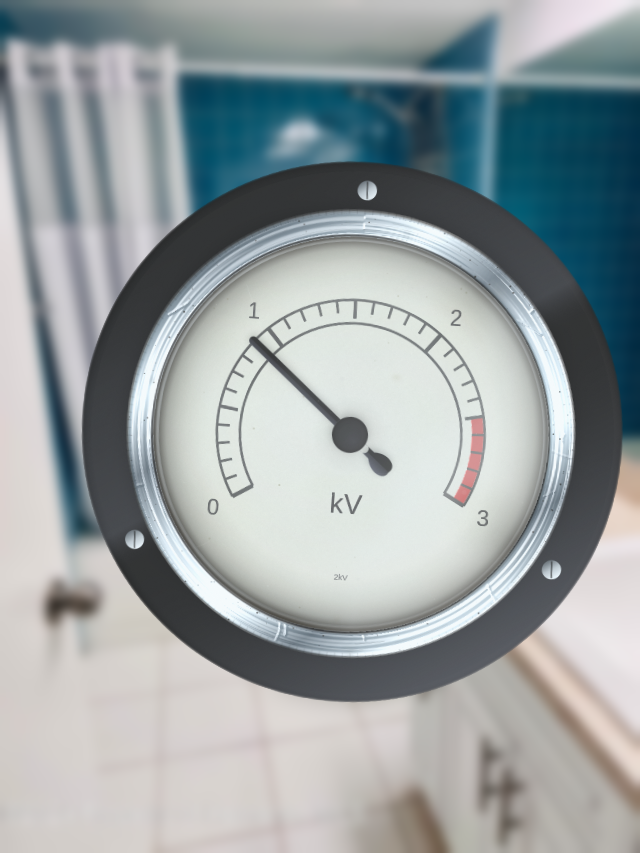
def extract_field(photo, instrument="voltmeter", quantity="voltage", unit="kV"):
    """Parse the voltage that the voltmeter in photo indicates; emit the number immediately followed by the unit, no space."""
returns 0.9kV
